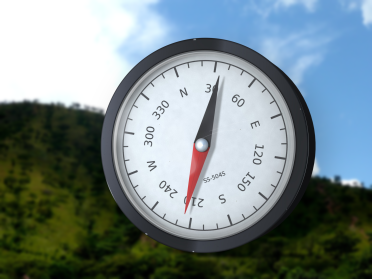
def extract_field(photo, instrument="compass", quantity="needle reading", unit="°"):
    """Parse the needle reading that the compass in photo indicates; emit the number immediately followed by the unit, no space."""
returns 215°
